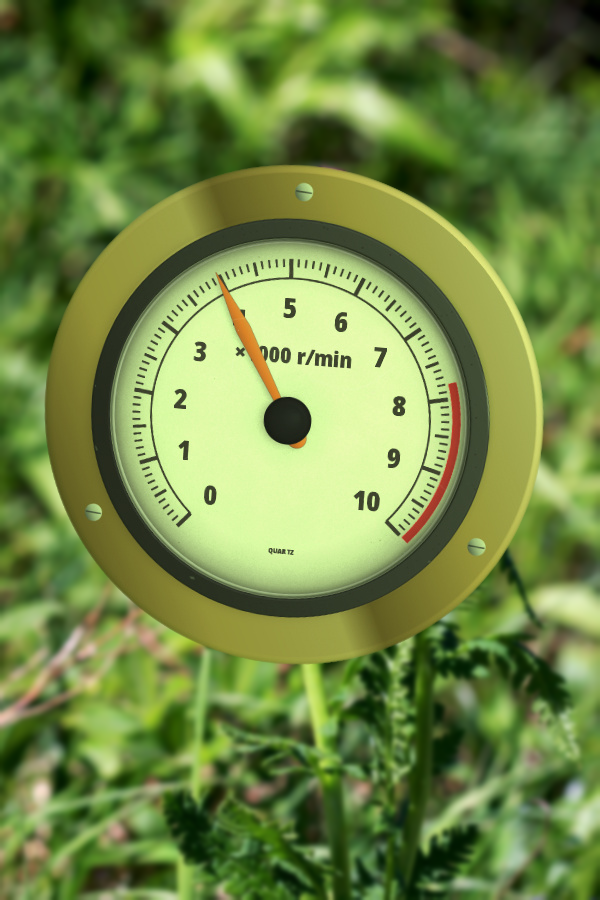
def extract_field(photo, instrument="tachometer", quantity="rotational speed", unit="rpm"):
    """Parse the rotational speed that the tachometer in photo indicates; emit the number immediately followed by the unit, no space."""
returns 4000rpm
